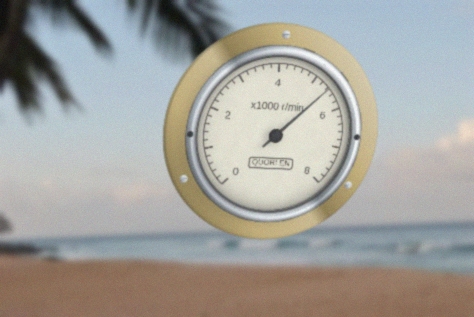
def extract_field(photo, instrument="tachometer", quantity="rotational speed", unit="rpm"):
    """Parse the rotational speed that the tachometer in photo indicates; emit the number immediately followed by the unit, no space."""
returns 5400rpm
